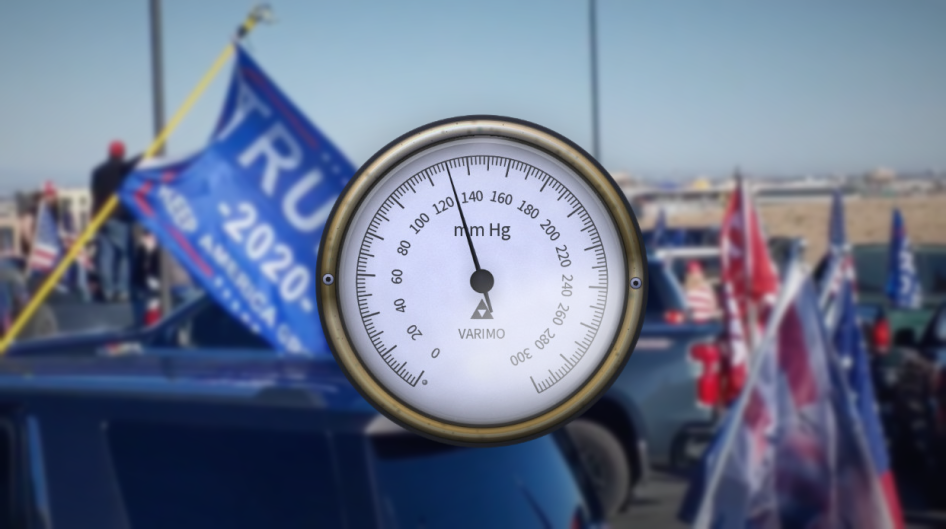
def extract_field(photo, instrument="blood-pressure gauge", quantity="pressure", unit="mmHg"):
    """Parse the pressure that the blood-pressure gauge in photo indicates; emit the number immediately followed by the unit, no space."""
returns 130mmHg
